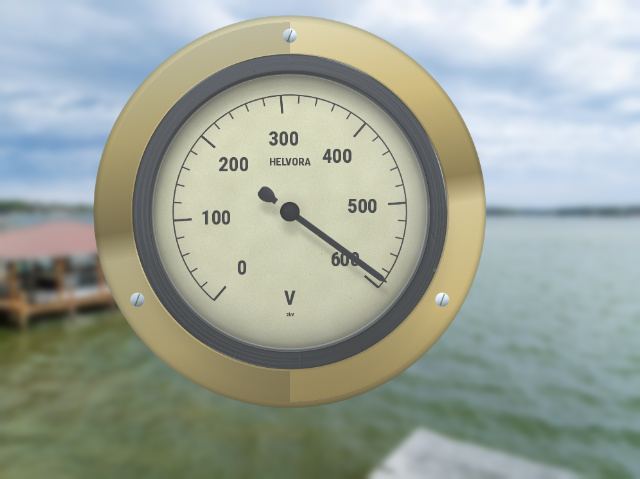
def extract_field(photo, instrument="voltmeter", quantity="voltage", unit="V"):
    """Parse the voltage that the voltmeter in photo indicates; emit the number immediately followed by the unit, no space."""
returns 590V
